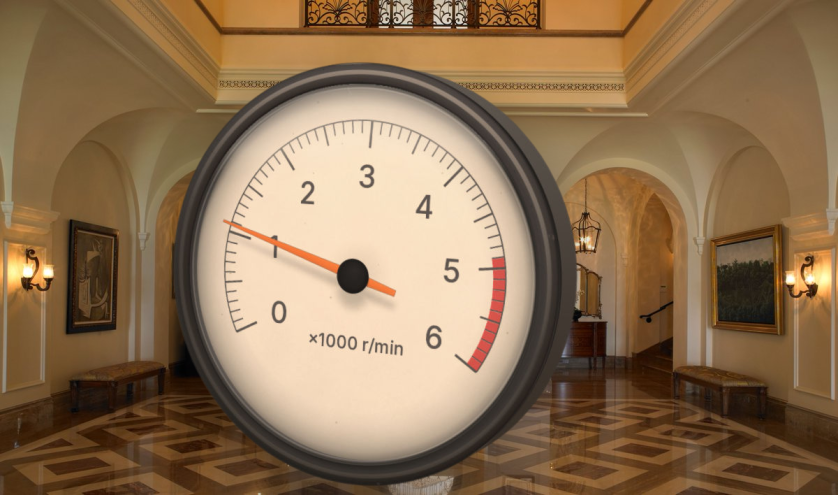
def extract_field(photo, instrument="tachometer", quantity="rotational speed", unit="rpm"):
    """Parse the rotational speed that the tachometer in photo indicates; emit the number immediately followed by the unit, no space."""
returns 1100rpm
